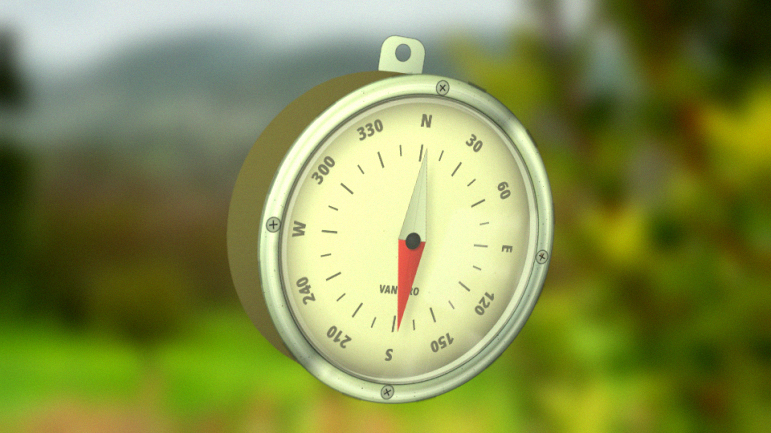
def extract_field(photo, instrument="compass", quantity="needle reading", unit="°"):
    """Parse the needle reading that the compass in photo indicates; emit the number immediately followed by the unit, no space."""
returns 180°
